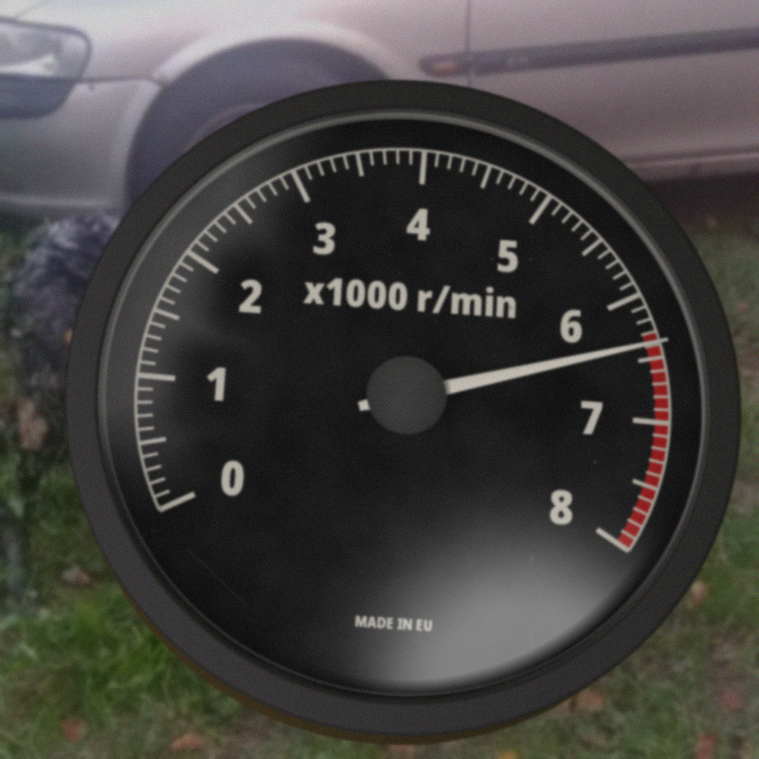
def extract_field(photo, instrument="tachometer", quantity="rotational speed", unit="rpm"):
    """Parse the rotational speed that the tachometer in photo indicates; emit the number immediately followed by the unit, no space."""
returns 6400rpm
